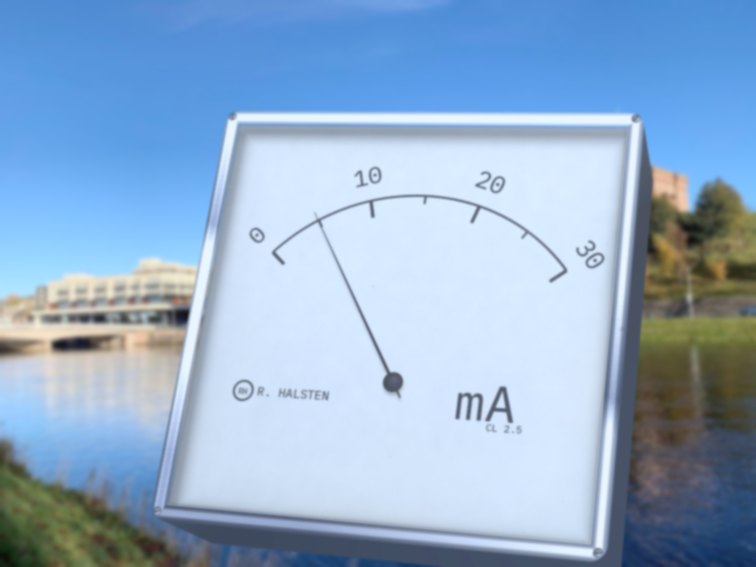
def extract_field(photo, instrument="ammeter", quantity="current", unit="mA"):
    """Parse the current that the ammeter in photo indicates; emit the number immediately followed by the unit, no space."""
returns 5mA
